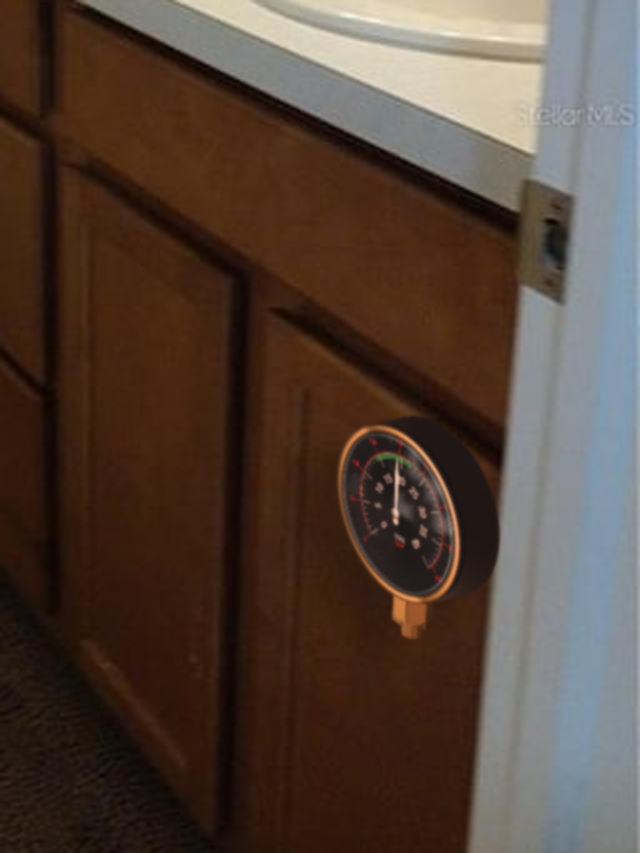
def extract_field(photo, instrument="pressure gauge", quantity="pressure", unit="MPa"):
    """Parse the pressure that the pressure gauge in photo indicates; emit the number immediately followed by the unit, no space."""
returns 20MPa
